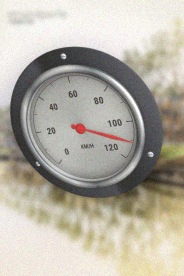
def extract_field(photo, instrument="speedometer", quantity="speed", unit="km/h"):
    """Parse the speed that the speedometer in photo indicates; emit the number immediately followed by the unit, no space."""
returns 110km/h
